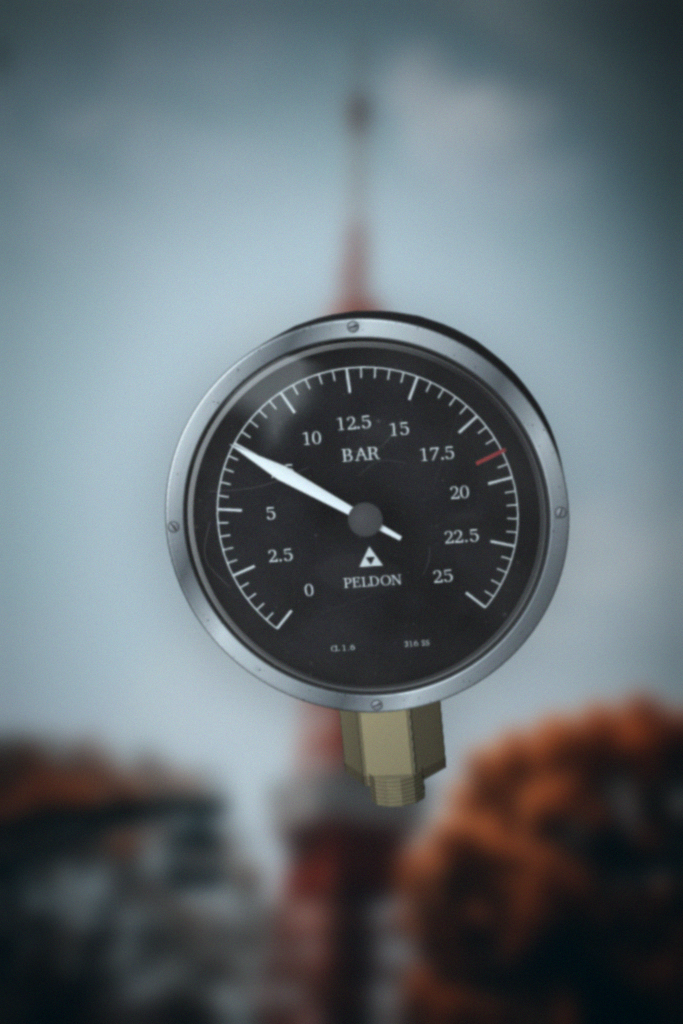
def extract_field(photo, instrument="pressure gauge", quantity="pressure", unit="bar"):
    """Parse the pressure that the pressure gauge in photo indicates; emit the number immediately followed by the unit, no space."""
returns 7.5bar
